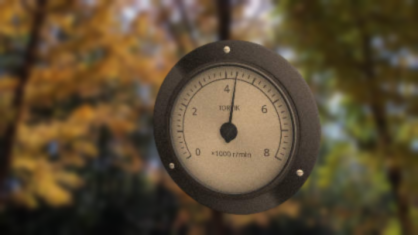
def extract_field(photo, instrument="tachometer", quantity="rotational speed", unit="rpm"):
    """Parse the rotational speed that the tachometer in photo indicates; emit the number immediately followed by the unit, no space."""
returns 4400rpm
